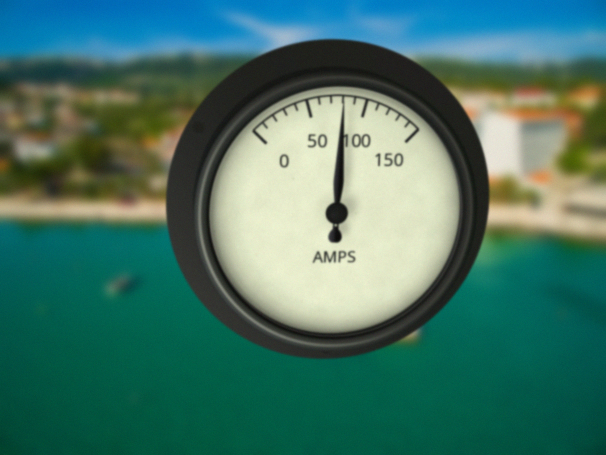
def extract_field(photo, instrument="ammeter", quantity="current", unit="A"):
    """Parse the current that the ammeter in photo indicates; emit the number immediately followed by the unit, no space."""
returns 80A
